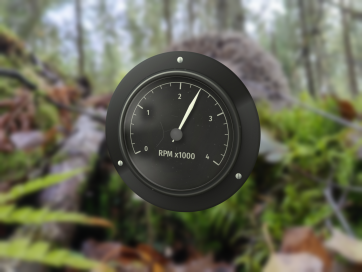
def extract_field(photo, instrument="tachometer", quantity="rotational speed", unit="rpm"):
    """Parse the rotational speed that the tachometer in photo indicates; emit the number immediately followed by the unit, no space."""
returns 2400rpm
